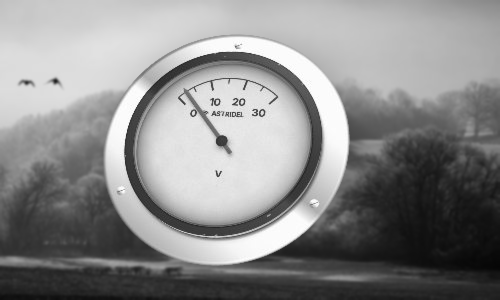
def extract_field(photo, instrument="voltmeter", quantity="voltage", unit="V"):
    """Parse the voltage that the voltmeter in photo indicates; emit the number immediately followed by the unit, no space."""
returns 2.5V
